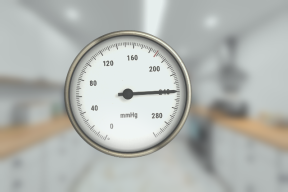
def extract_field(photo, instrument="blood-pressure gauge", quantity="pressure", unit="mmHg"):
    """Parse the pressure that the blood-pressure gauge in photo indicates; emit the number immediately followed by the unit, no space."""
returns 240mmHg
